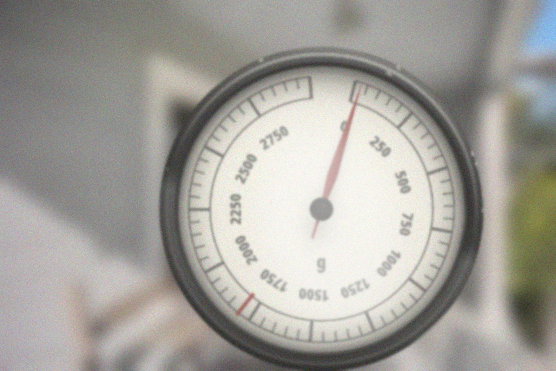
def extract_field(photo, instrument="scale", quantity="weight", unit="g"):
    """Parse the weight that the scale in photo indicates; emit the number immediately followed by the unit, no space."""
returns 25g
